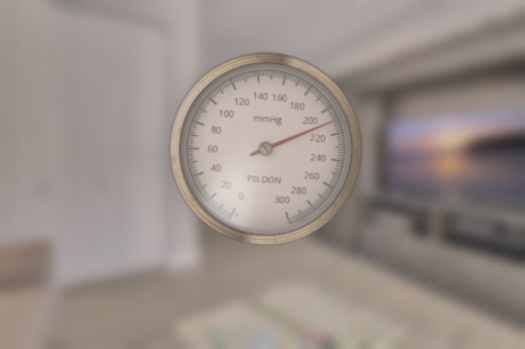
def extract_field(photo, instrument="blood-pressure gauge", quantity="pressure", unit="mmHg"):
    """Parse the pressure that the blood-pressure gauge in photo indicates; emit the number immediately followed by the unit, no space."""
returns 210mmHg
